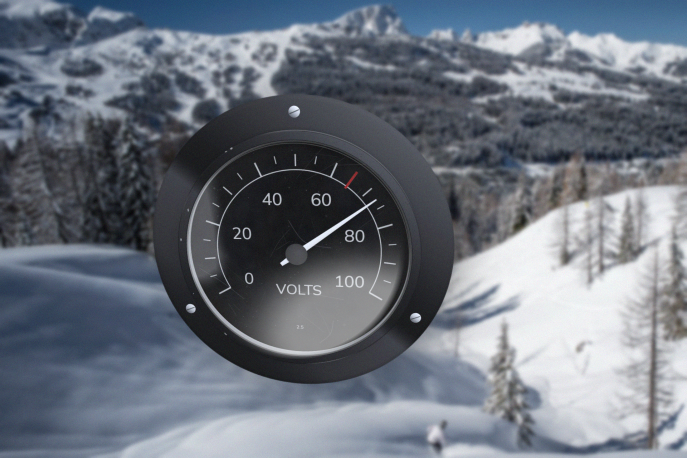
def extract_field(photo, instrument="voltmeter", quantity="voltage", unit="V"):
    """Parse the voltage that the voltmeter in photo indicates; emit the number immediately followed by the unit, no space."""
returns 72.5V
